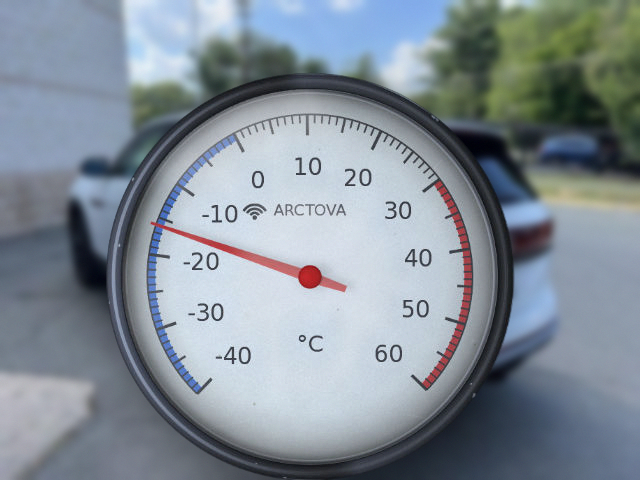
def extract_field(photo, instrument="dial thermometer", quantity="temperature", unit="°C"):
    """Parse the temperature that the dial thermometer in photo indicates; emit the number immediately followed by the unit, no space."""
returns -16°C
